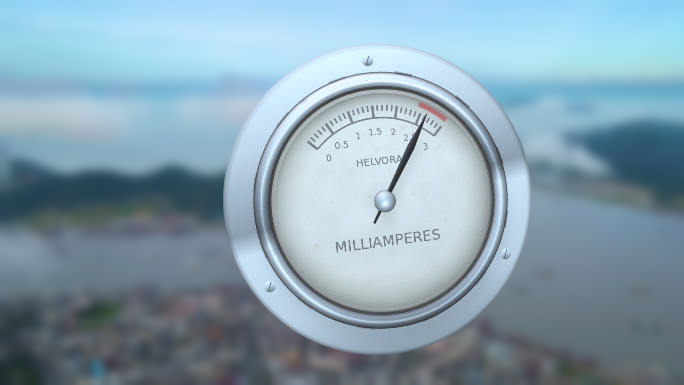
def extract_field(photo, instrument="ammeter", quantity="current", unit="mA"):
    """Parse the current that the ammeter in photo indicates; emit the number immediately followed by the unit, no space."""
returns 2.6mA
